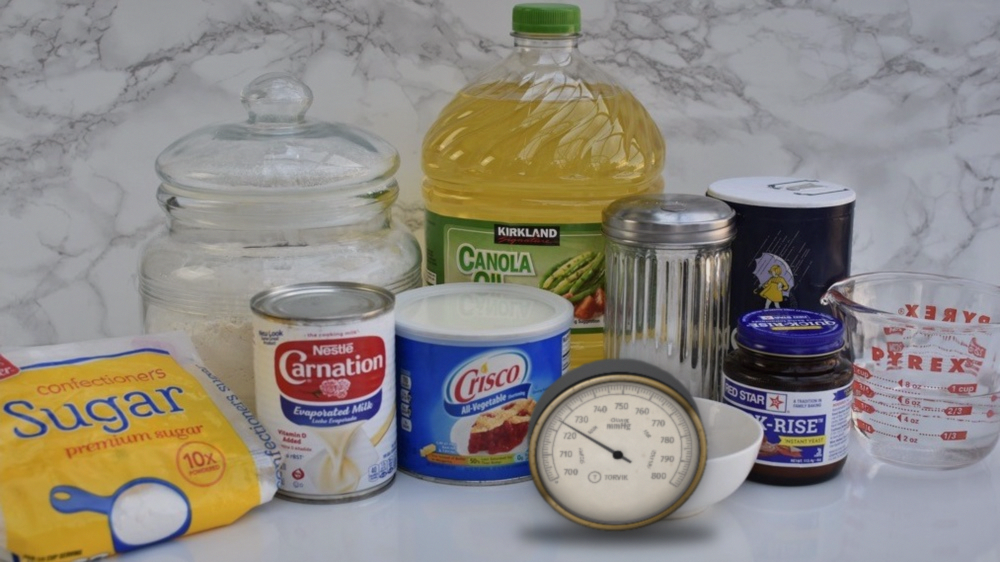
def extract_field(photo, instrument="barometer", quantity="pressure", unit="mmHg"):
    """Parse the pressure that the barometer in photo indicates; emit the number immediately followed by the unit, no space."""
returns 725mmHg
